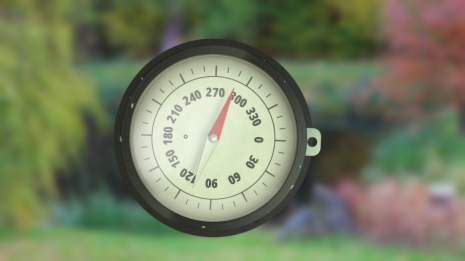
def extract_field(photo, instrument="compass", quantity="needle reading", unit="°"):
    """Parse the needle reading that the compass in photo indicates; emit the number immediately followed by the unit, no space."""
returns 290°
